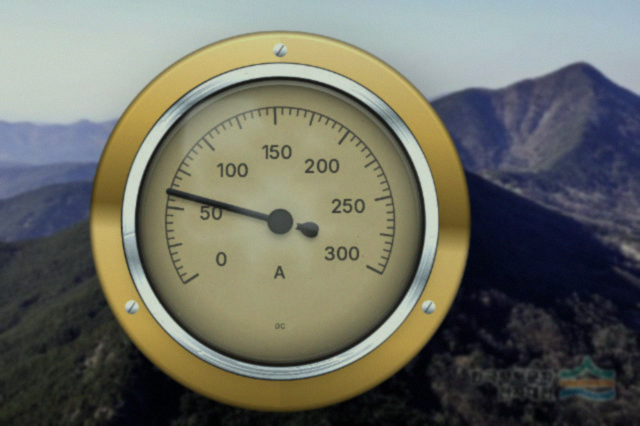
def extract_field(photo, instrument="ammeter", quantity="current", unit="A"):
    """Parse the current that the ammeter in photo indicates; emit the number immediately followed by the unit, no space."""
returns 60A
